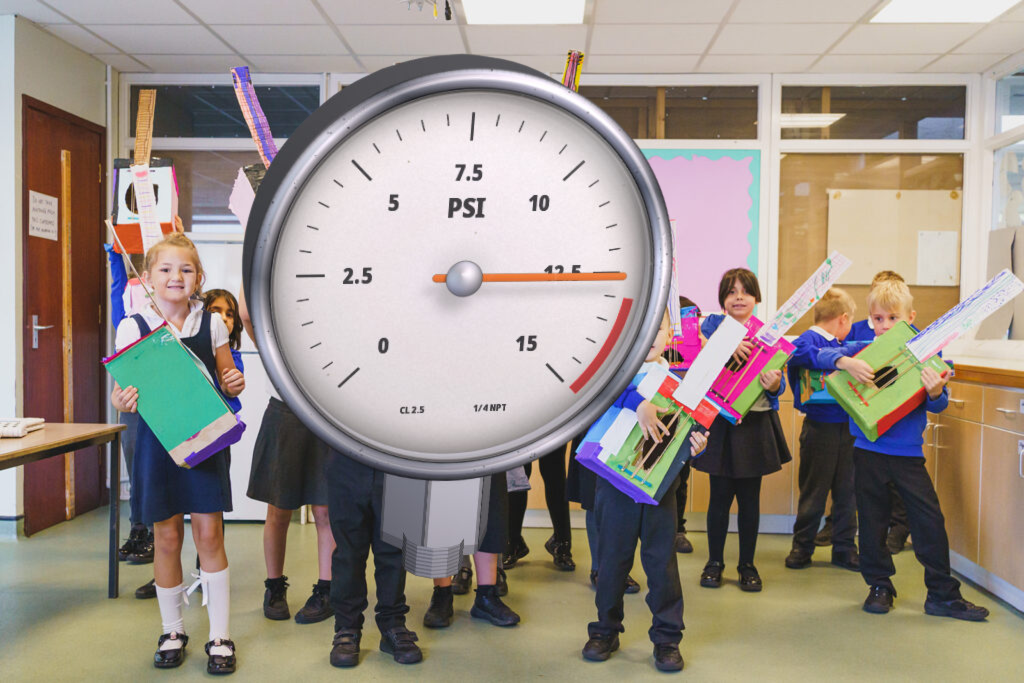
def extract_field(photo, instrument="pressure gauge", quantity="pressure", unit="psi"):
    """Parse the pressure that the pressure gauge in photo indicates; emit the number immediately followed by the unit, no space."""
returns 12.5psi
